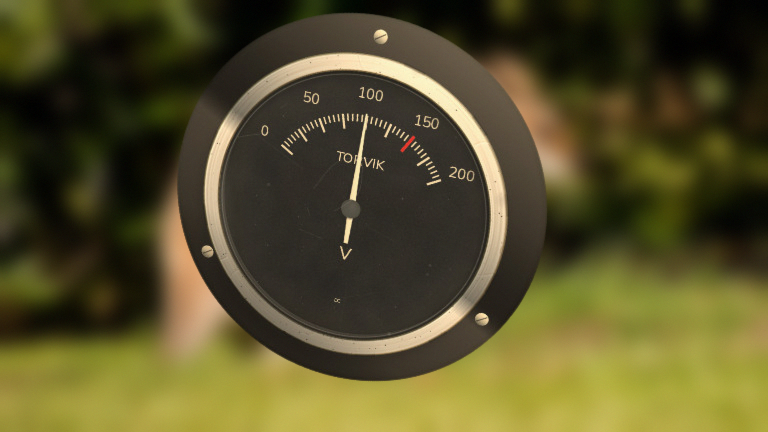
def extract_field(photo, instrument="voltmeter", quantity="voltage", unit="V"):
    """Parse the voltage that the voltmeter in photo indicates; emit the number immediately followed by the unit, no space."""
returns 100V
